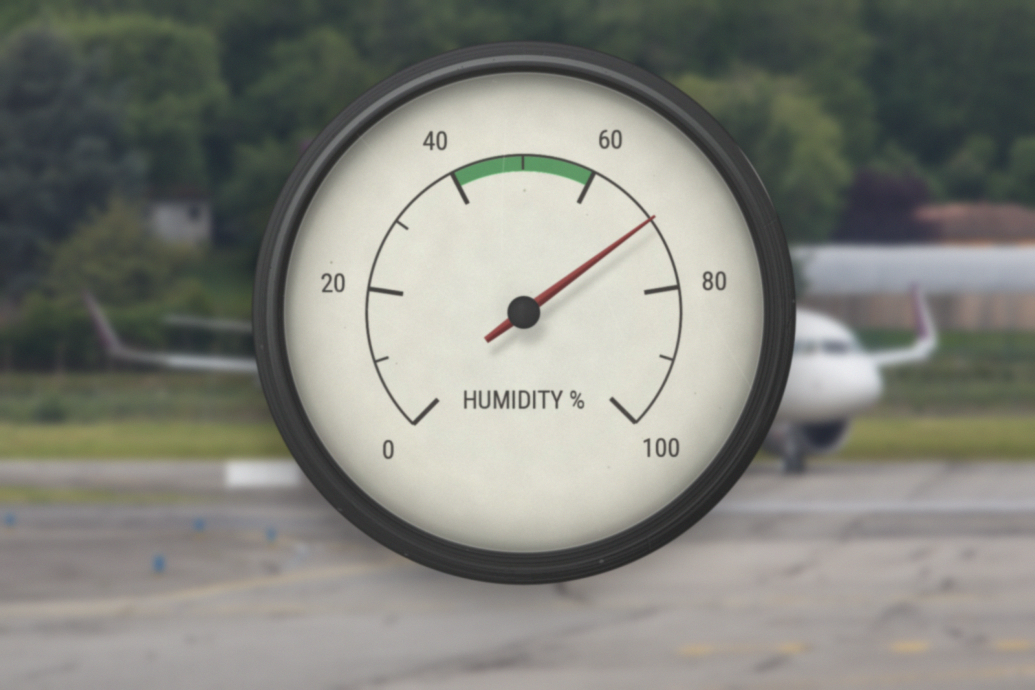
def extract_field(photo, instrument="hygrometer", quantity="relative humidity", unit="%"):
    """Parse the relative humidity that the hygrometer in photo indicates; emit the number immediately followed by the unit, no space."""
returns 70%
